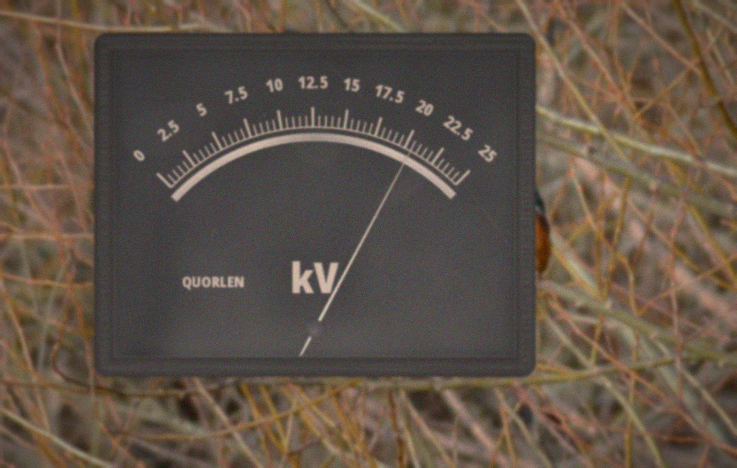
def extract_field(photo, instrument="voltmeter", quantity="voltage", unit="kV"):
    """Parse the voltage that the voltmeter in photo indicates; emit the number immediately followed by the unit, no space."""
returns 20.5kV
